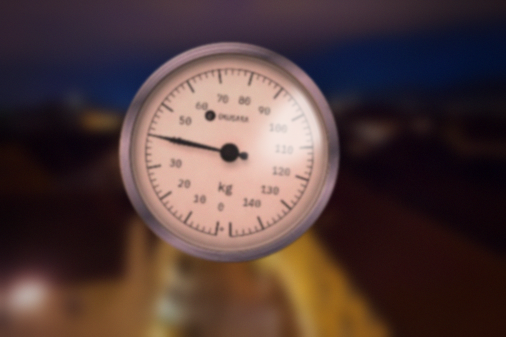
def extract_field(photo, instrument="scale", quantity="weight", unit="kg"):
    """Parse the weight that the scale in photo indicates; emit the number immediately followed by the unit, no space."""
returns 40kg
